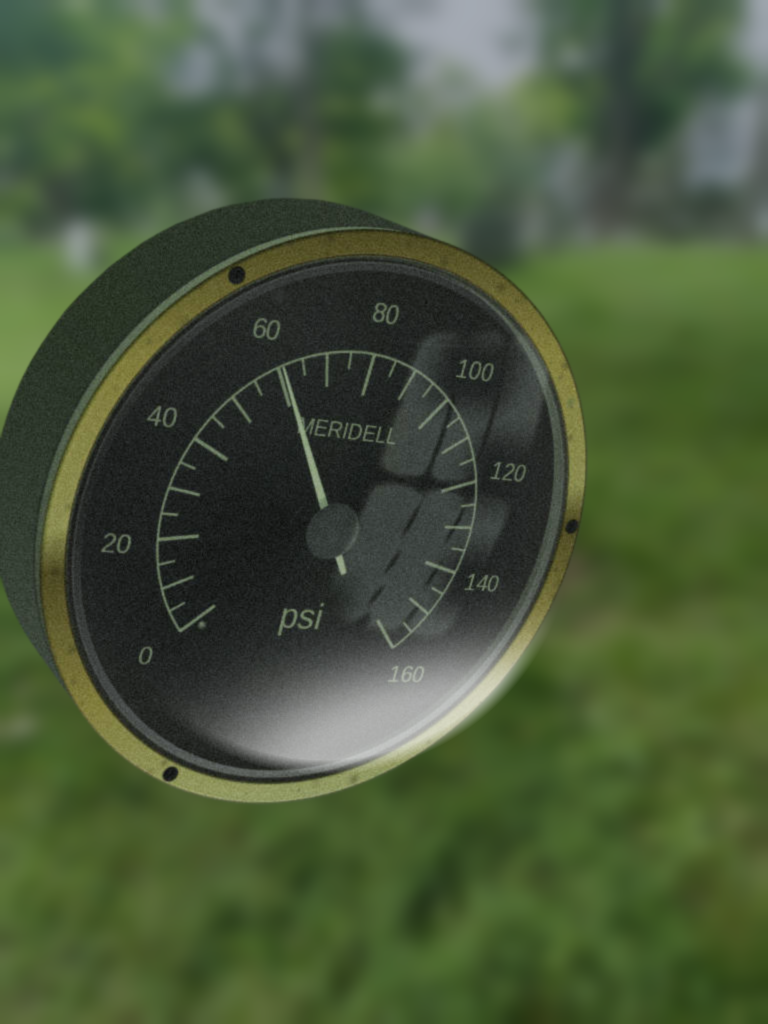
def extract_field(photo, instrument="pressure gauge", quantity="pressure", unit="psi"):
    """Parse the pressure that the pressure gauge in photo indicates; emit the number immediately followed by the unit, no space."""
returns 60psi
